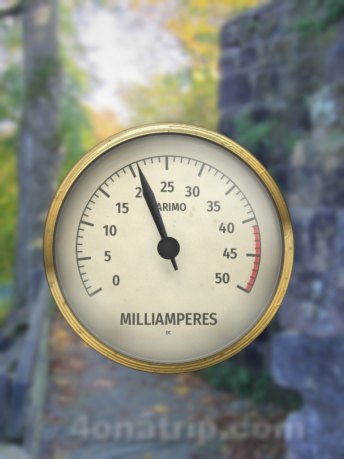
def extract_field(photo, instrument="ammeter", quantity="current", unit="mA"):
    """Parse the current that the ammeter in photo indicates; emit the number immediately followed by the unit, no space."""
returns 21mA
